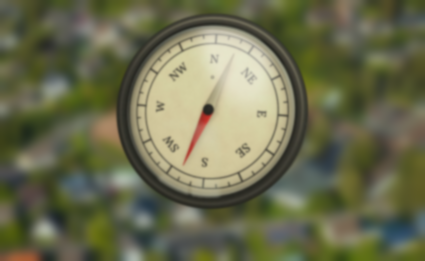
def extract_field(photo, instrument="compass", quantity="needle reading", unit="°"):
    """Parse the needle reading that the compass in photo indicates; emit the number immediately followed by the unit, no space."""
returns 200°
